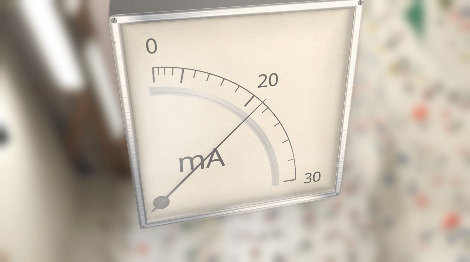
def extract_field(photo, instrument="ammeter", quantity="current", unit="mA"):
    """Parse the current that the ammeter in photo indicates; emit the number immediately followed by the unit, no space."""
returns 21mA
